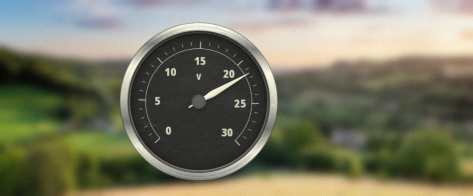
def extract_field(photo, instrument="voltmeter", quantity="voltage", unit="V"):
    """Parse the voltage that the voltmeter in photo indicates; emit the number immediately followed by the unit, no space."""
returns 21.5V
